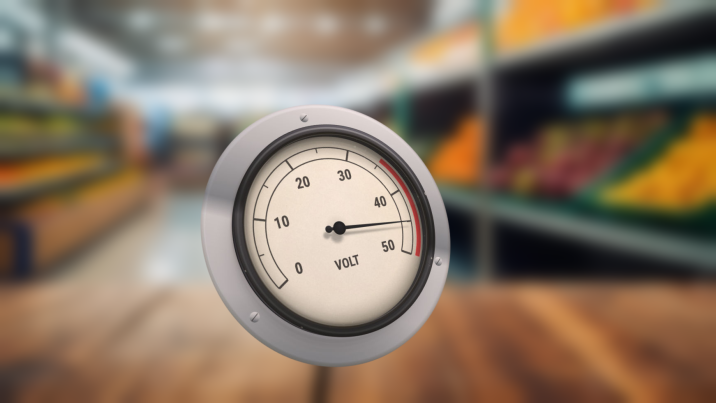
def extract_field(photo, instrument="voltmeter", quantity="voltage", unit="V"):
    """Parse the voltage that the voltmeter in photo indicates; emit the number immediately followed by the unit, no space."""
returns 45V
